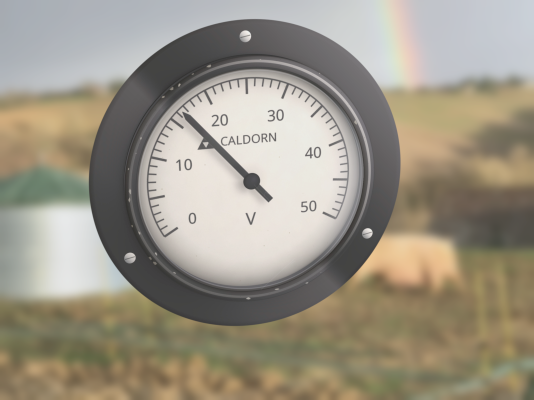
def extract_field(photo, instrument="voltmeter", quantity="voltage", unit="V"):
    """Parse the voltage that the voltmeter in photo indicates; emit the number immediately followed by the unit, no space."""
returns 16.5V
